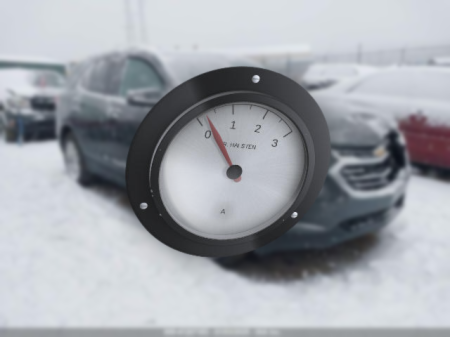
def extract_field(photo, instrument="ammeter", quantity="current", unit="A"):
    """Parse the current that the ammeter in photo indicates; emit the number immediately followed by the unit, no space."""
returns 0.25A
